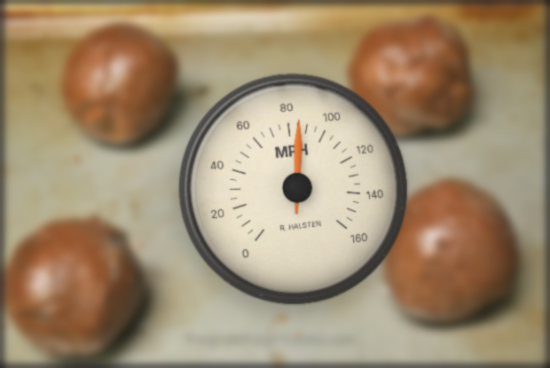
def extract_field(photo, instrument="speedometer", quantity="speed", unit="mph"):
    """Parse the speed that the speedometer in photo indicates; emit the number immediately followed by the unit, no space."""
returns 85mph
